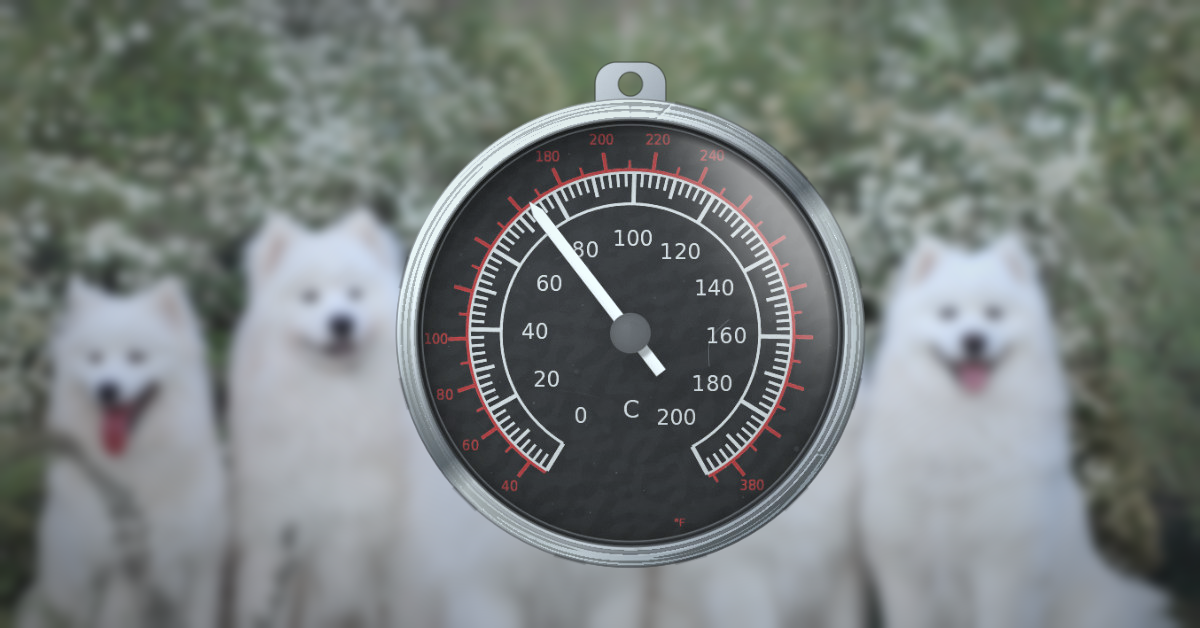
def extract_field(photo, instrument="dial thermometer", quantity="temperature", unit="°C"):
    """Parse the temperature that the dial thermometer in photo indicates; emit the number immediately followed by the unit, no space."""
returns 74°C
